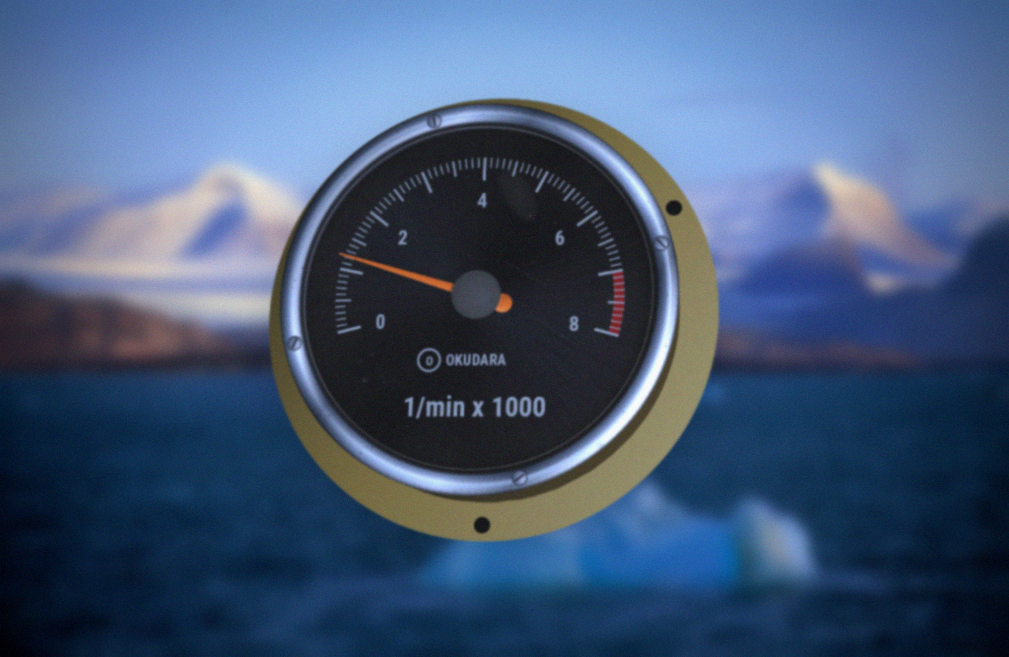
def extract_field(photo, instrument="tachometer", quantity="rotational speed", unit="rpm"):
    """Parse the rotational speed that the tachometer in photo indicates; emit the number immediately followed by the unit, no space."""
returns 1200rpm
